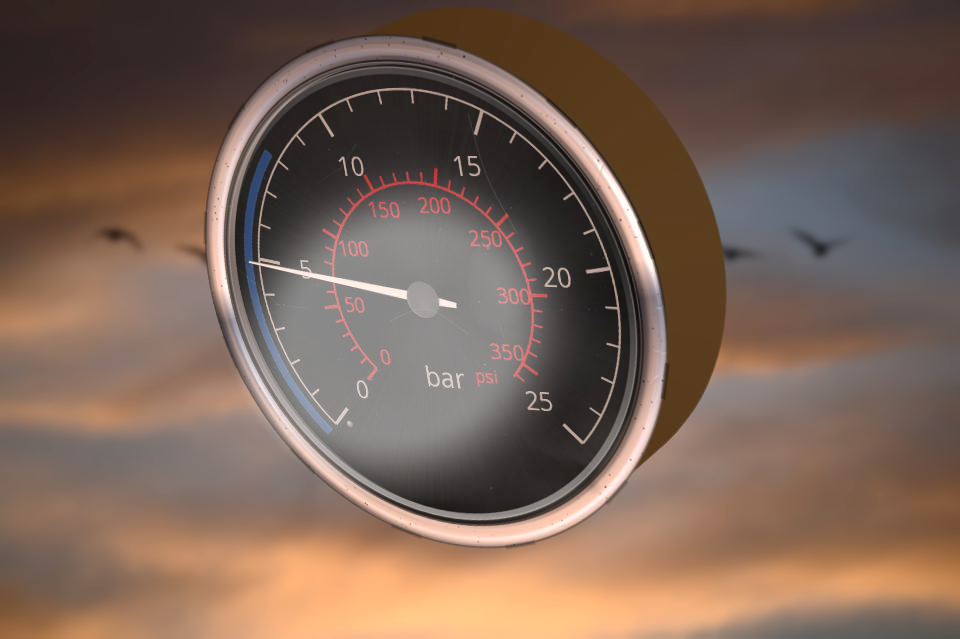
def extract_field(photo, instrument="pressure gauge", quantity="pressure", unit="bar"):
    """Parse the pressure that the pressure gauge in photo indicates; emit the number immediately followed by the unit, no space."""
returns 5bar
